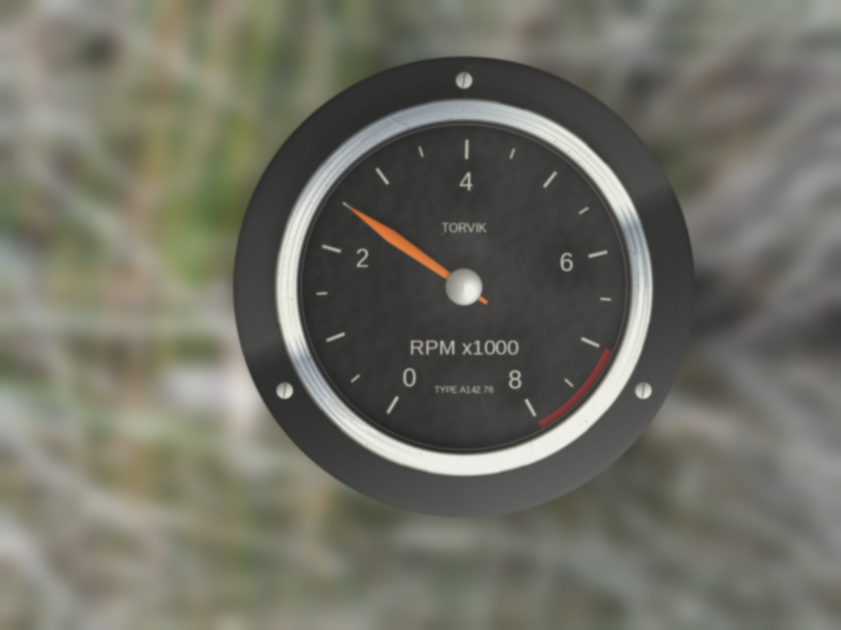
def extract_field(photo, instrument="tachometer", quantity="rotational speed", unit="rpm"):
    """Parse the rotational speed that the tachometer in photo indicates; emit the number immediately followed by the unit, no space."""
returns 2500rpm
